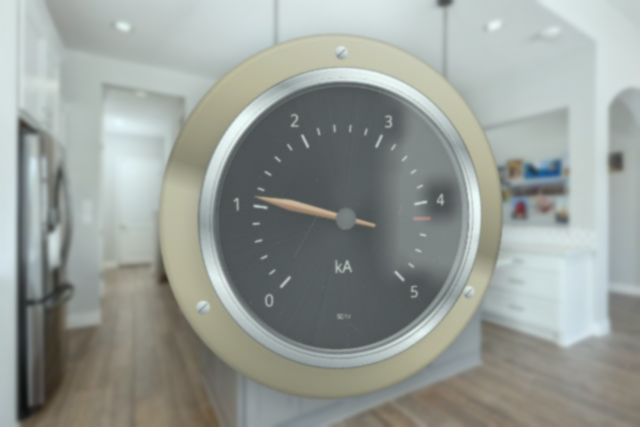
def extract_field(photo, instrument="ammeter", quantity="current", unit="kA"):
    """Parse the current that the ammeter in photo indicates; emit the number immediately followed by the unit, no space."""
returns 1.1kA
